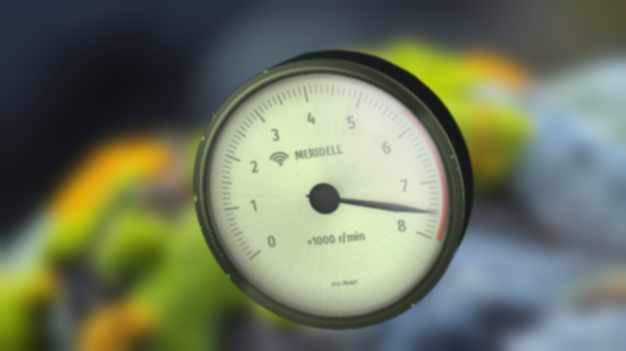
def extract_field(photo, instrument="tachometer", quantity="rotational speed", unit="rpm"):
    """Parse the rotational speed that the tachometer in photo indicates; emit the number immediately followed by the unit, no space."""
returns 7500rpm
